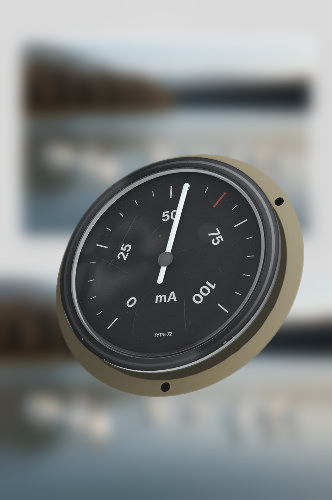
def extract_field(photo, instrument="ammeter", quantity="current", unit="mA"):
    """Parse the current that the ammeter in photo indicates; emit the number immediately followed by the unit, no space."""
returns 55mA
